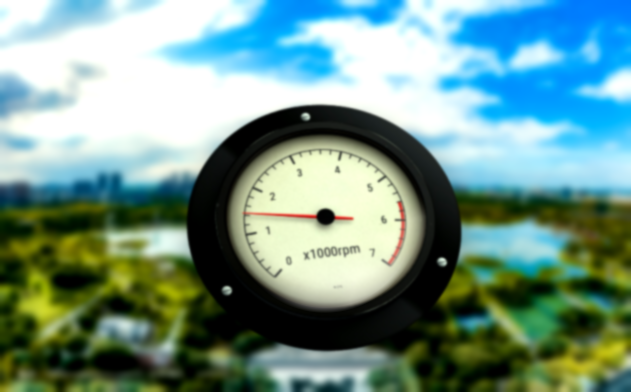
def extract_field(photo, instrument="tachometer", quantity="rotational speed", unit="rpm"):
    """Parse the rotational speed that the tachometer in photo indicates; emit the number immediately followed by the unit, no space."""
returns 1400rpm
